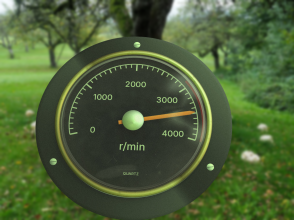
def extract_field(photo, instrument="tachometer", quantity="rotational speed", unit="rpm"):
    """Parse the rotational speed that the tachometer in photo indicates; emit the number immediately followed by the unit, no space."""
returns 3500rpm
